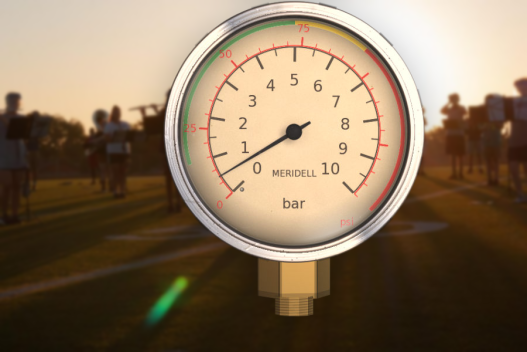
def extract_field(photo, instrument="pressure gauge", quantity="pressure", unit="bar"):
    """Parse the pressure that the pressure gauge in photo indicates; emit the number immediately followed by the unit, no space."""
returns 0.5bar
